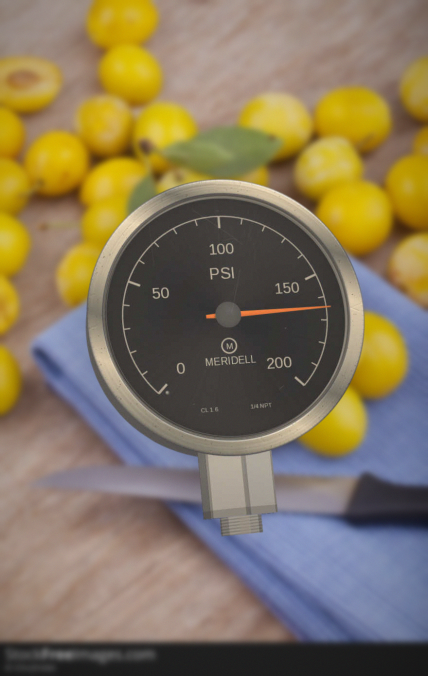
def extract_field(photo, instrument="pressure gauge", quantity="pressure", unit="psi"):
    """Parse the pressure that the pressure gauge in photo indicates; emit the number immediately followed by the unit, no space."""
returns 165psi
